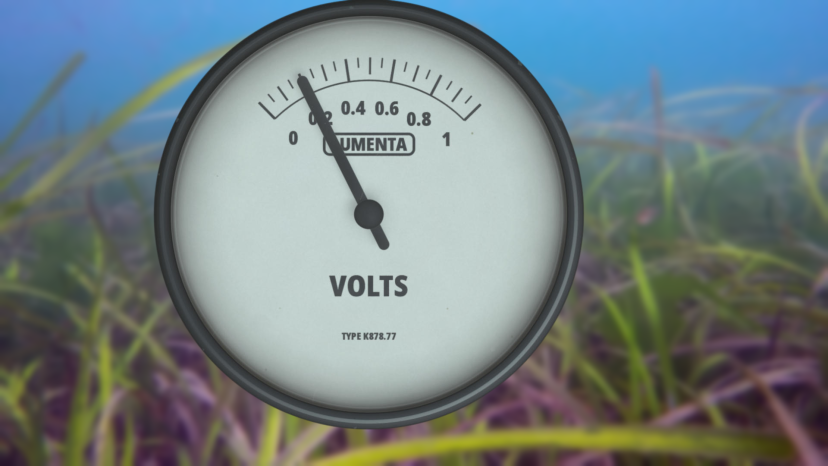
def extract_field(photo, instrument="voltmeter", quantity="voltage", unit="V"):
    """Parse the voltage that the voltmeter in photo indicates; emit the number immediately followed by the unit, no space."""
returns 0.2V
